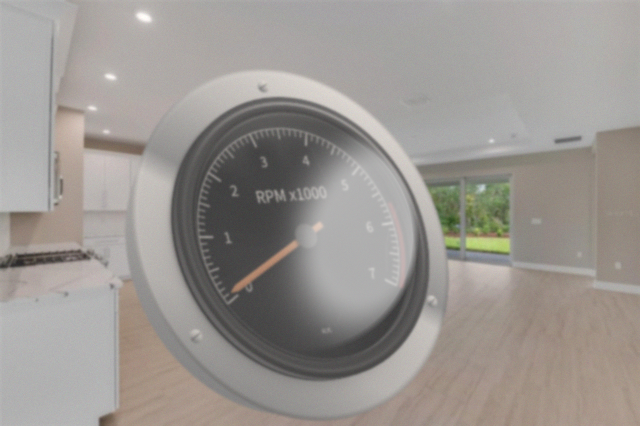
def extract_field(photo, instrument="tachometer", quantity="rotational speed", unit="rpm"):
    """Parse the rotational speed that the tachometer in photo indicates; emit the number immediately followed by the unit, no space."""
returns 100rpm
